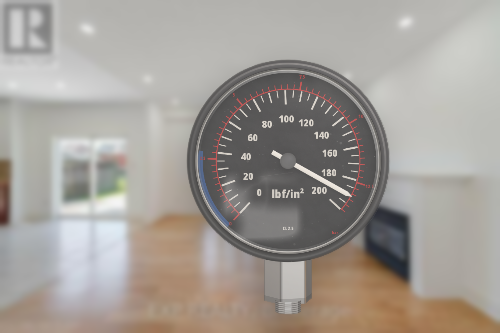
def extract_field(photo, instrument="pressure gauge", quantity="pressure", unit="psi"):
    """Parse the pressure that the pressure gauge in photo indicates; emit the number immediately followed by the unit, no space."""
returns 190psi
